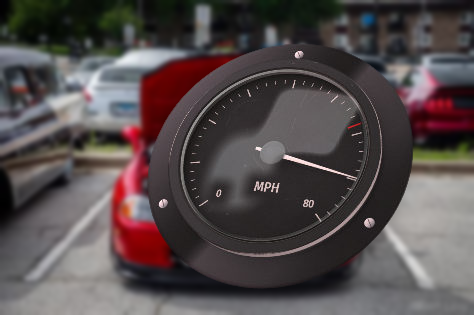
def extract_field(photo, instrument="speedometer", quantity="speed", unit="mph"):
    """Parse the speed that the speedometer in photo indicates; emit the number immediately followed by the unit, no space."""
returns 70mph
